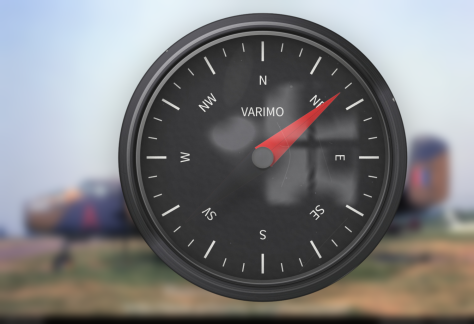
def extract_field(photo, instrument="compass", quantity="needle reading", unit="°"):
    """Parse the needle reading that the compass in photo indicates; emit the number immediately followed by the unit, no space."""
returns 50°
